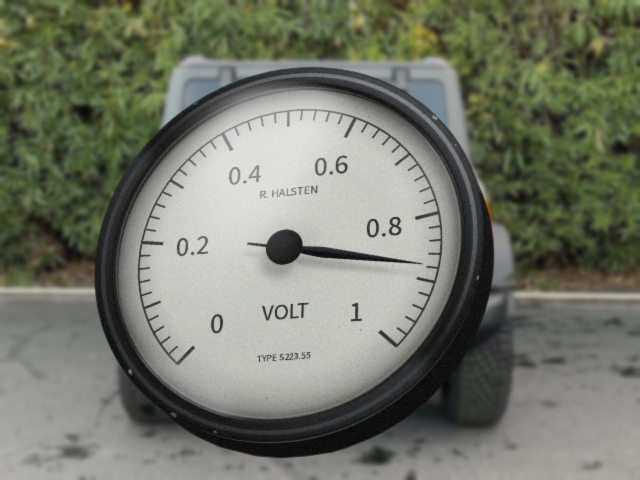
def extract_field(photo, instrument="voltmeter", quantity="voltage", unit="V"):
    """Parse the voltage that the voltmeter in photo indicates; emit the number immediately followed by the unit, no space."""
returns 0.88V
